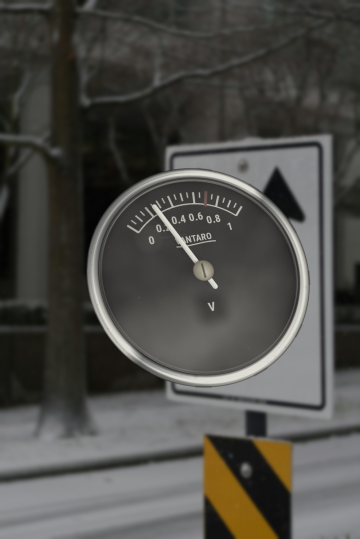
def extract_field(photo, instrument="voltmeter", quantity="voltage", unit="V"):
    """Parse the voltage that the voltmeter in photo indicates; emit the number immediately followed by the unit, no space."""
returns 0.25V
